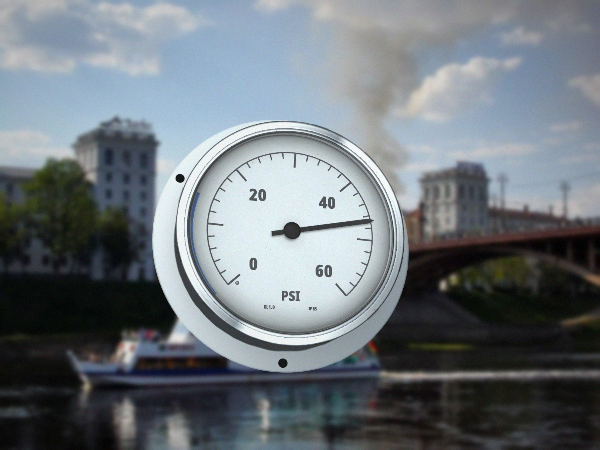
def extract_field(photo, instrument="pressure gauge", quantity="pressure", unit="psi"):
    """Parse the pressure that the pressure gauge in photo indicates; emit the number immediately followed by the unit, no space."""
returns 47psi
